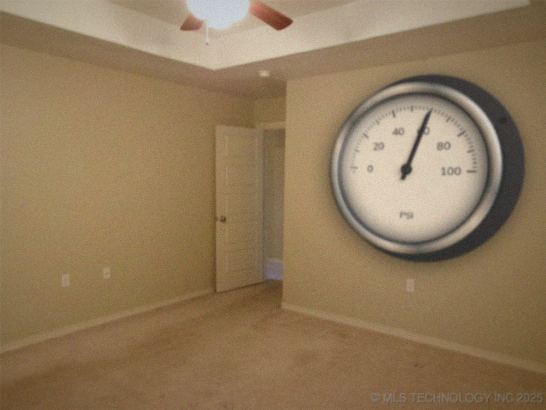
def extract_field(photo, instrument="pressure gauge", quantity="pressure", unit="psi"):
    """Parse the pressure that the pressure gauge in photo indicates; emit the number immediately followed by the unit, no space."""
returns 60psi
